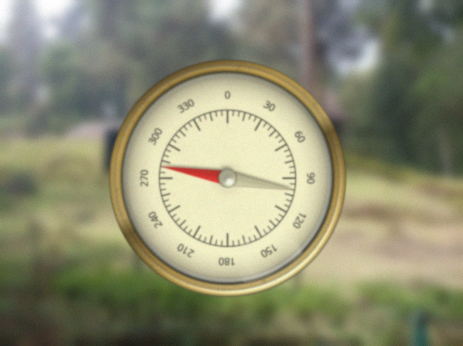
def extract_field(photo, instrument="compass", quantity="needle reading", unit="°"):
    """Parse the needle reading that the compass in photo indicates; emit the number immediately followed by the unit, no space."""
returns 280°
